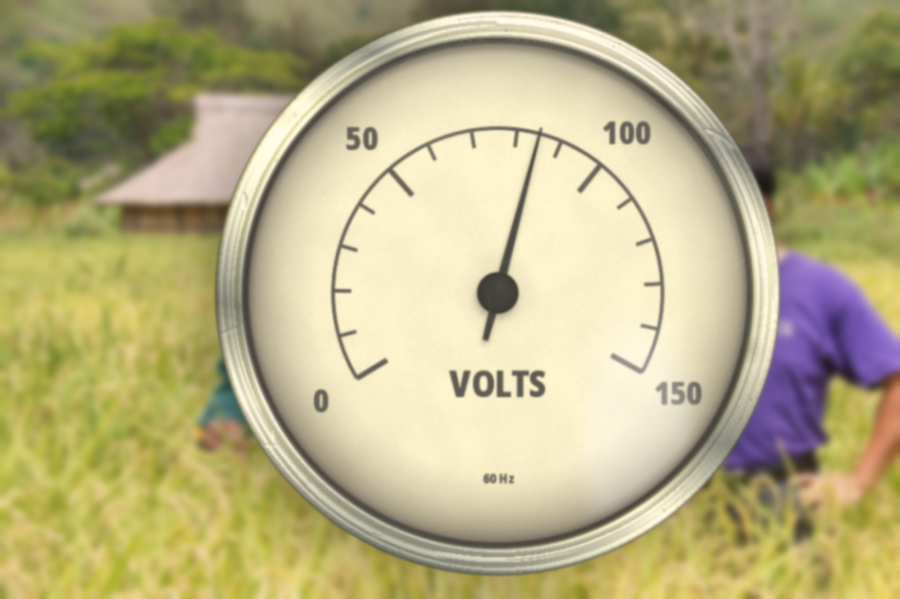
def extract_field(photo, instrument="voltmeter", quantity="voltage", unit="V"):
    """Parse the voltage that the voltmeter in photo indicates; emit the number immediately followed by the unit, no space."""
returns 85V
